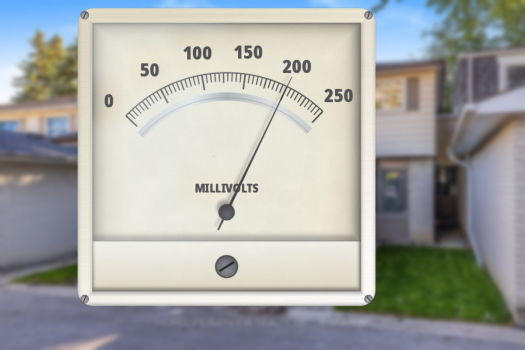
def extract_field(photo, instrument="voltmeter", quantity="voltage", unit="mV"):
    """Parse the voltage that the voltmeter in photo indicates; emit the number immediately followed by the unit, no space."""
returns 200mV
